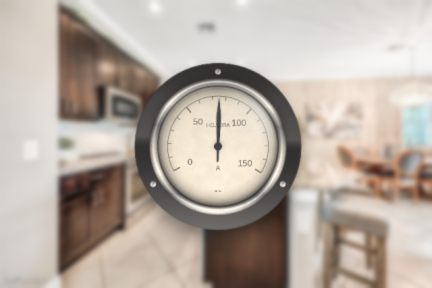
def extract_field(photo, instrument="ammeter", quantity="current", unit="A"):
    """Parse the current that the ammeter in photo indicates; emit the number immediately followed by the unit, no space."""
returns 75A
